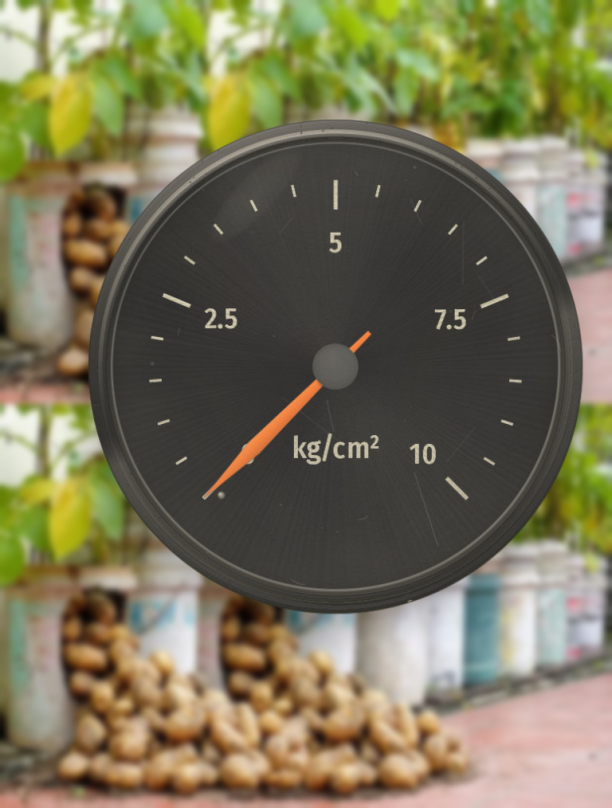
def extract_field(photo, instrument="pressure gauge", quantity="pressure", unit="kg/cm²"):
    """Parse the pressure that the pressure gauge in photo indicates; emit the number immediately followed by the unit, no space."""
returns 0kg/cm²
